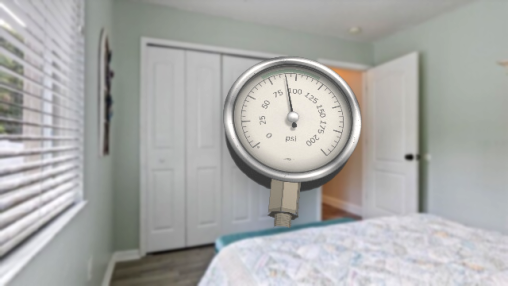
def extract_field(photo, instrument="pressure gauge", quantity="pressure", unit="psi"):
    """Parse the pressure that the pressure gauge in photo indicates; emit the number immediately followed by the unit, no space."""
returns 90psi
